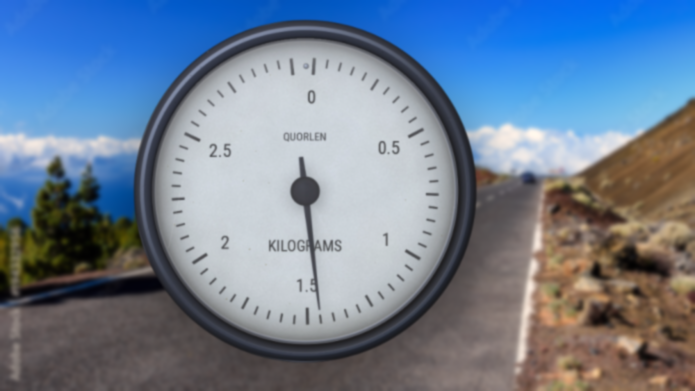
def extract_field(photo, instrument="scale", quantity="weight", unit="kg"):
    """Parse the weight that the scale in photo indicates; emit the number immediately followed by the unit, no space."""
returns 1.45kg
